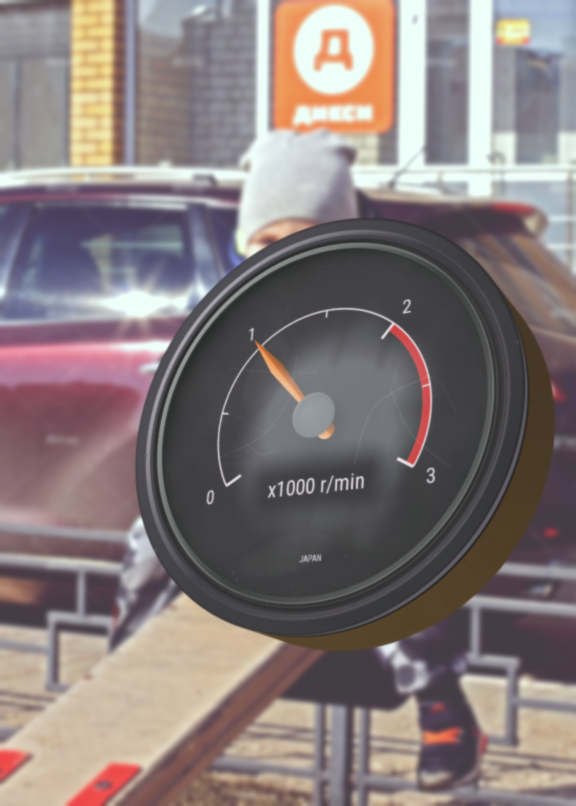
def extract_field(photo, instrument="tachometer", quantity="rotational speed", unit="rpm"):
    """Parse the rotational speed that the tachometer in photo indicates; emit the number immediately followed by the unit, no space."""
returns 1000rpm
